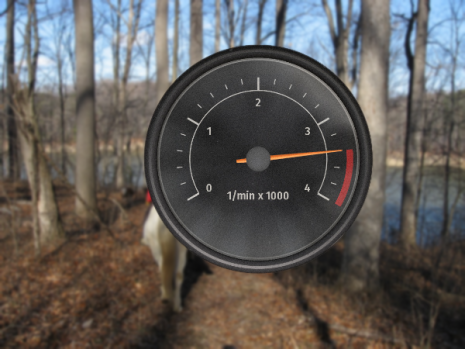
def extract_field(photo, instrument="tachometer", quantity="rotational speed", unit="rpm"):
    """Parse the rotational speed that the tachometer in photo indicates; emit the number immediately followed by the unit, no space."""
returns 3400rpm
